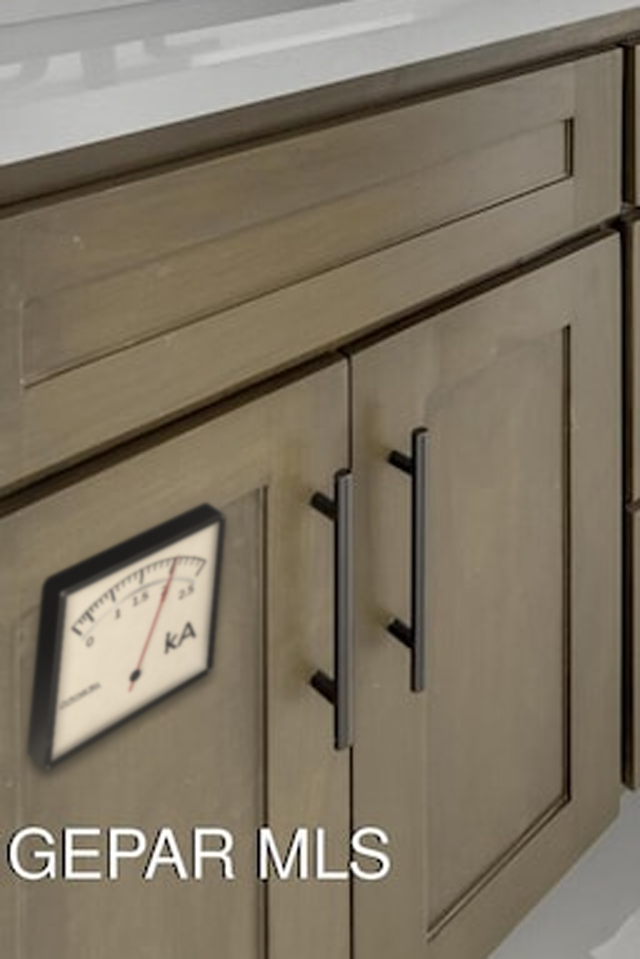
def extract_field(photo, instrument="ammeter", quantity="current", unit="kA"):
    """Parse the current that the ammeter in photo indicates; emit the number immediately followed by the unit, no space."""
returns 2kA
